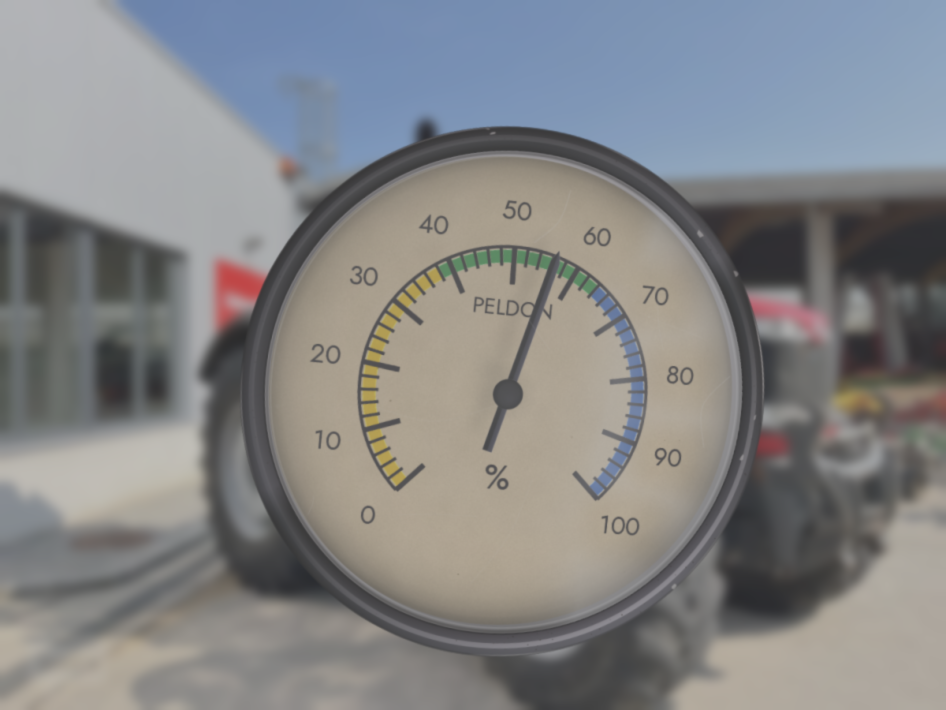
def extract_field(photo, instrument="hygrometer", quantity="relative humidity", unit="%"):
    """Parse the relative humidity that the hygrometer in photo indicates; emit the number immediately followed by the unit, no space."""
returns 56%
